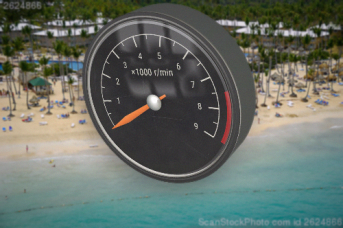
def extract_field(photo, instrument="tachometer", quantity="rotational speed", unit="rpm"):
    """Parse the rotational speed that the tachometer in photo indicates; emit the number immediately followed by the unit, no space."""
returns 0rpm
